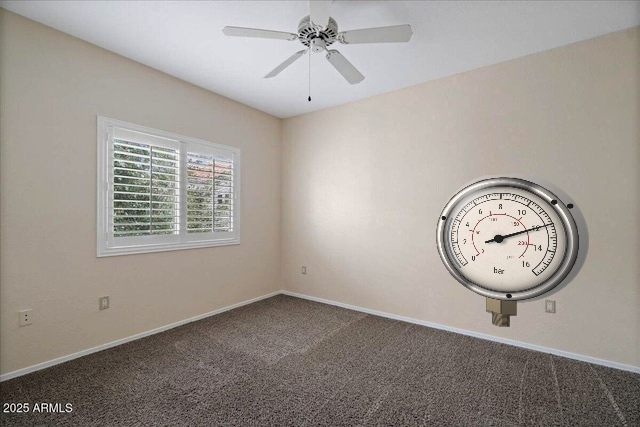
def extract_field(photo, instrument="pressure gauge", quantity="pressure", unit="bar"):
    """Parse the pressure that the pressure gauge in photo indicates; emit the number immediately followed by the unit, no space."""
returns 12bar
